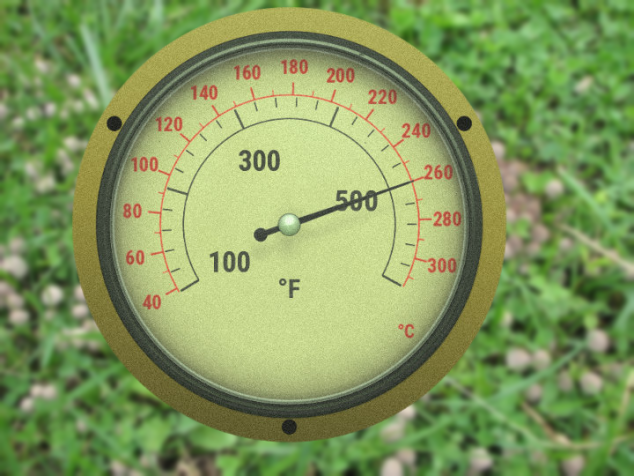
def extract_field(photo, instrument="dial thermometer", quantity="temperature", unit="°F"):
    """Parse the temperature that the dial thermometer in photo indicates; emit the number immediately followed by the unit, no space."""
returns 500°F
